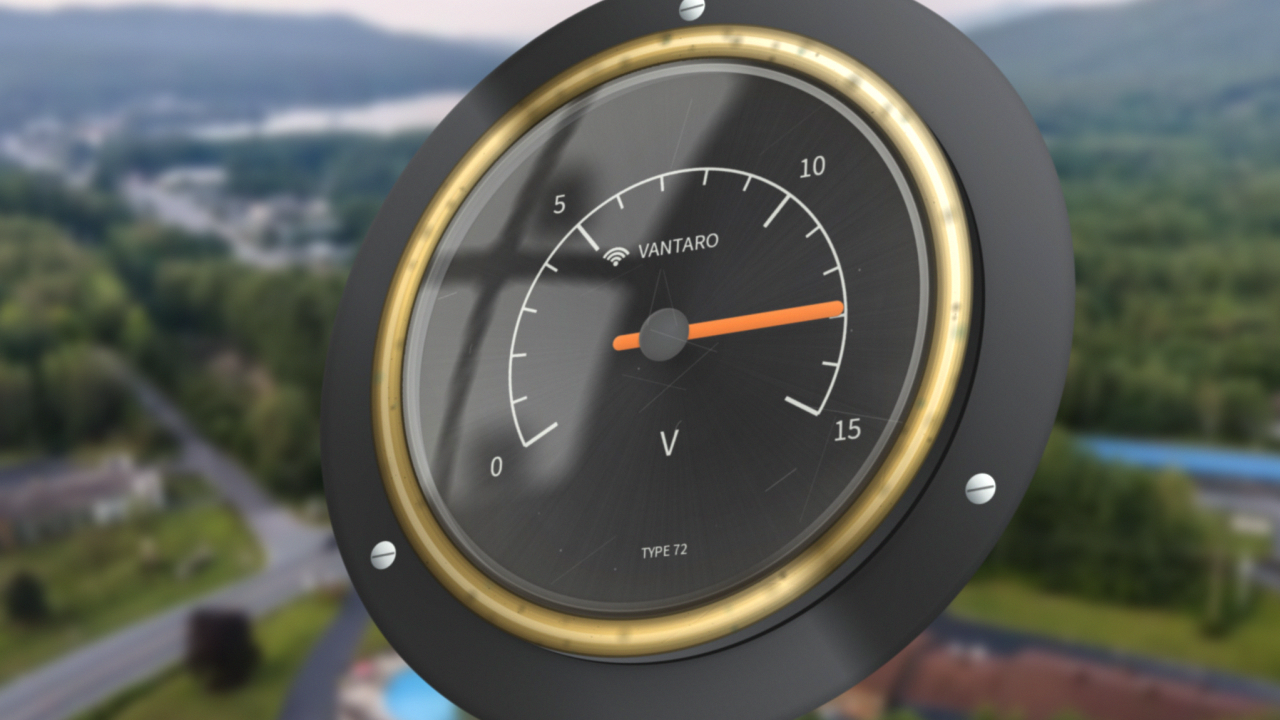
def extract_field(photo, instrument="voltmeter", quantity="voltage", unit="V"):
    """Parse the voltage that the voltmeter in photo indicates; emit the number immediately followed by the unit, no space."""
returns 13V
